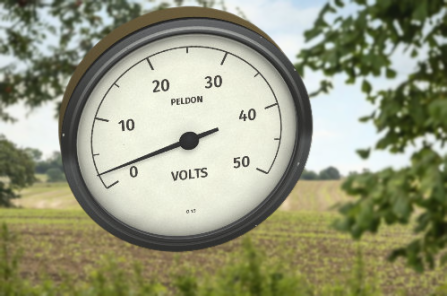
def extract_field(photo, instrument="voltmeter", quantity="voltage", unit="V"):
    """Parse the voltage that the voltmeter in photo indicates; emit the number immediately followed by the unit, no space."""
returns 2.5V
